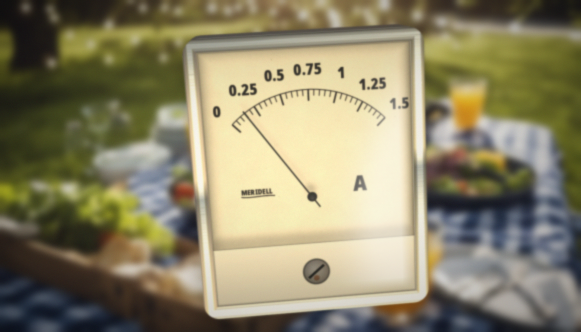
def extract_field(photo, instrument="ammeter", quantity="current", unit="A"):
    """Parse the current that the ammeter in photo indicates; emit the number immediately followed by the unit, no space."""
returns 0.15A
